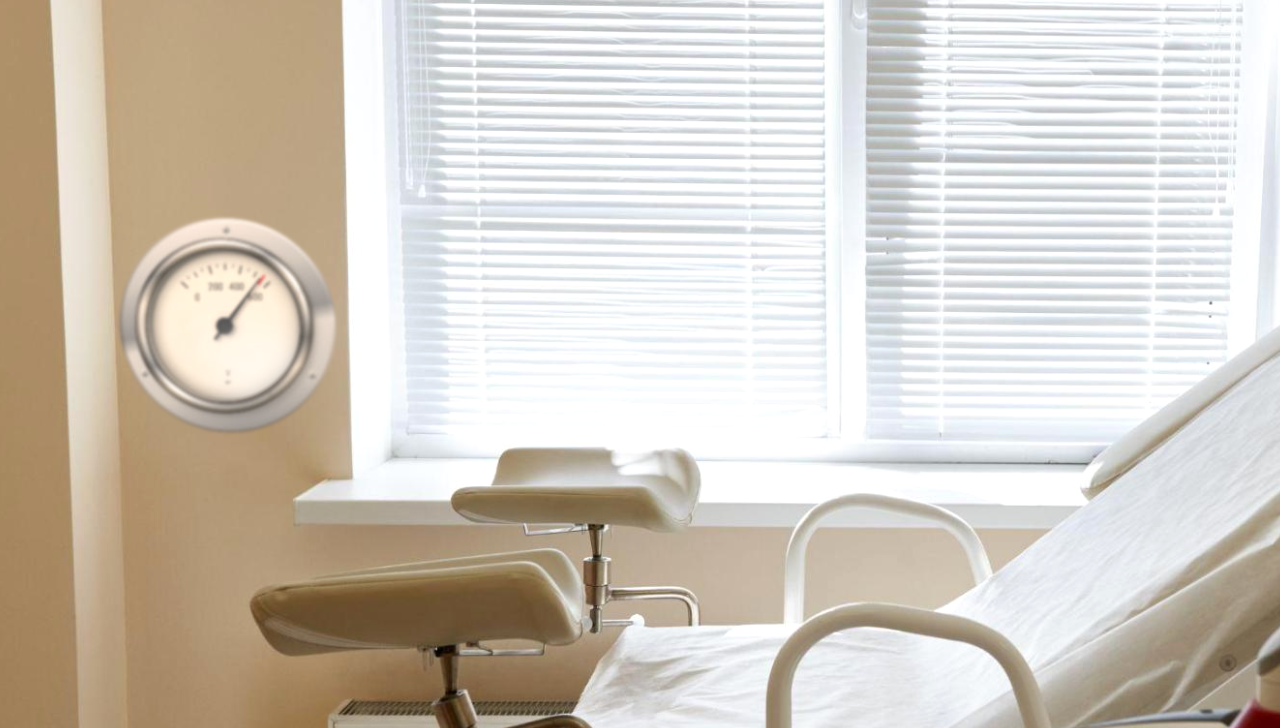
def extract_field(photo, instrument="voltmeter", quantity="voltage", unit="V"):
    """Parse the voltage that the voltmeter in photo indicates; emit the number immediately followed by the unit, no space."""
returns 550V
